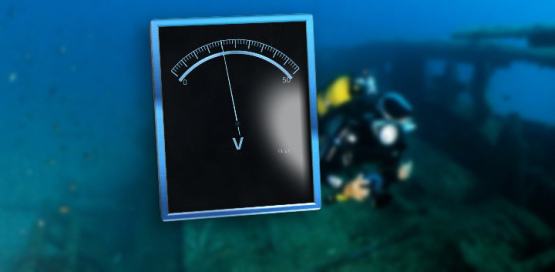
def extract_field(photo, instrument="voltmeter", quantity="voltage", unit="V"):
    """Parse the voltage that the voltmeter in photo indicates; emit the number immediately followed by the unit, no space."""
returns 20V
